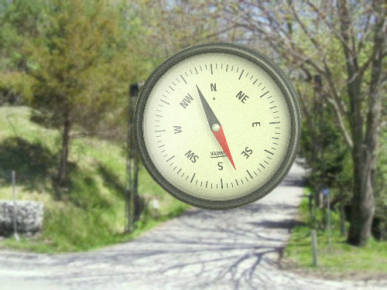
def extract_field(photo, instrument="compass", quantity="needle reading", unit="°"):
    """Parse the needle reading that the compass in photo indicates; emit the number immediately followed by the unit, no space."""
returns 160°
